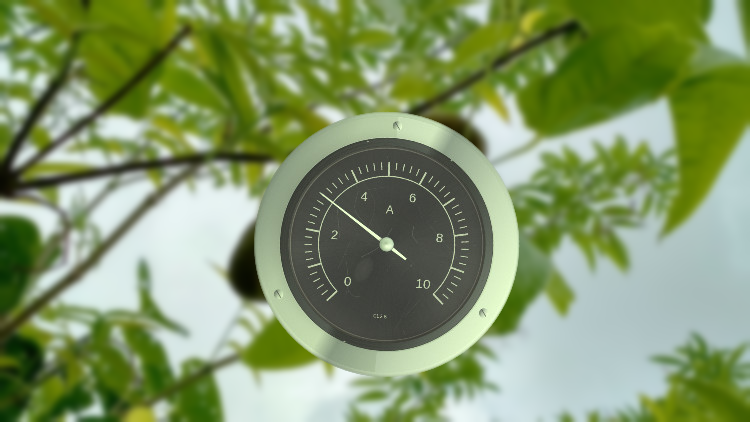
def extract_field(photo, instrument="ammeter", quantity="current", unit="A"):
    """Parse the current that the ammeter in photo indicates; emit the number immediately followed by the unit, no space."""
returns 3A
